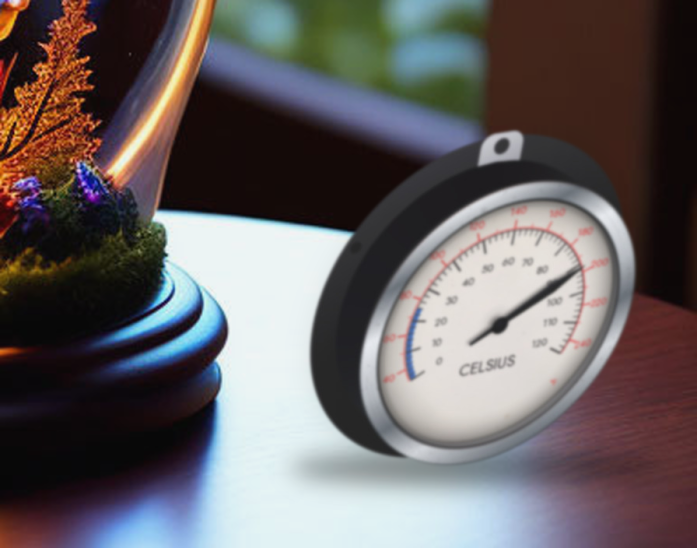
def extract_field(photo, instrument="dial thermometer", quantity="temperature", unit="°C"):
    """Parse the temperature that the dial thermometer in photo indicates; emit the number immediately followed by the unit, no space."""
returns 90°C
